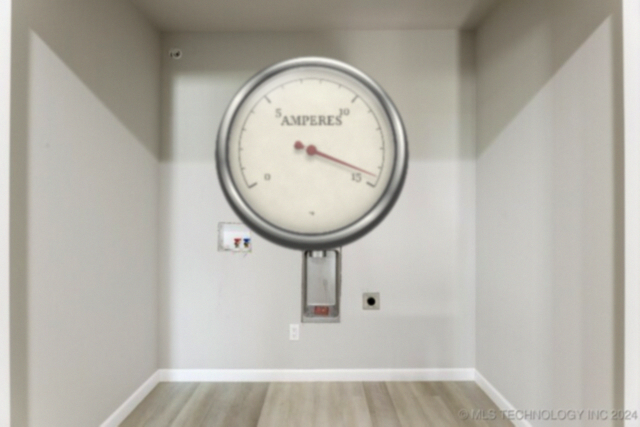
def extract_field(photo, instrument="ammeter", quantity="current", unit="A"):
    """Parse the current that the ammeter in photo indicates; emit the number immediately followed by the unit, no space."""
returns 14.5A
